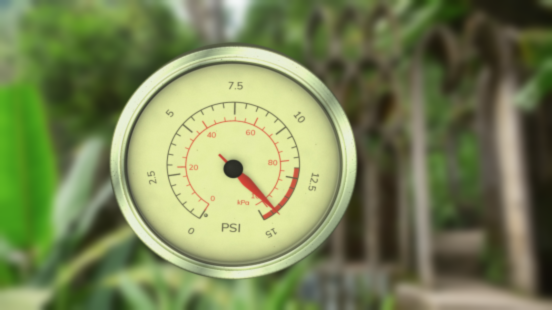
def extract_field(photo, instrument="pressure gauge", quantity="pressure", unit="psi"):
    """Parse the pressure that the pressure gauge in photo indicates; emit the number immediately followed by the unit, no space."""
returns 14.25psi
